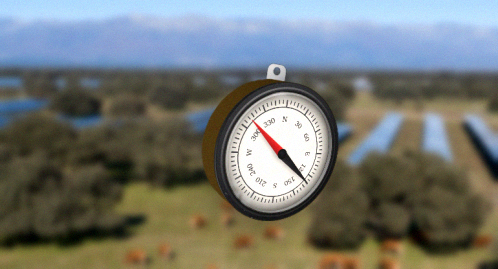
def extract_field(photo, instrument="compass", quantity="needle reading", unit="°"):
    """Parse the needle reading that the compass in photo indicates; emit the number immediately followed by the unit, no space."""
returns 310°
